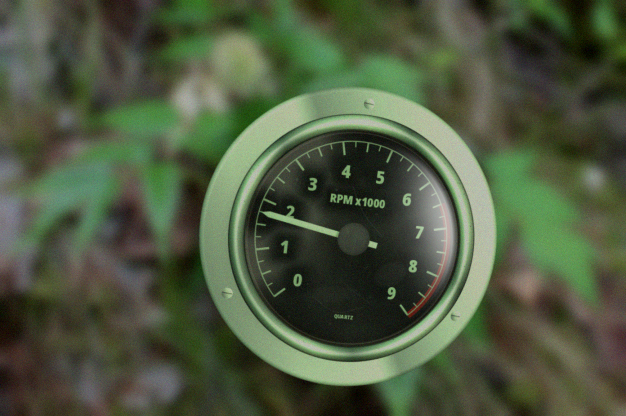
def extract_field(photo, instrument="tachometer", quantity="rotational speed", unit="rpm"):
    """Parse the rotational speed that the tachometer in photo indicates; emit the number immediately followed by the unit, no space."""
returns 1750rpm
